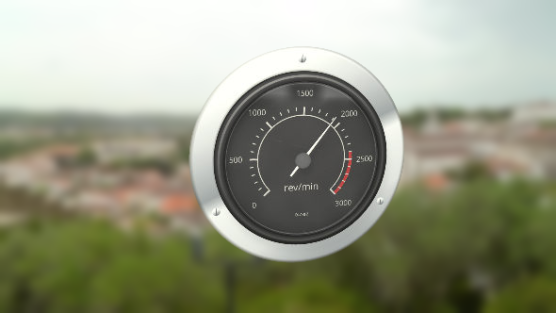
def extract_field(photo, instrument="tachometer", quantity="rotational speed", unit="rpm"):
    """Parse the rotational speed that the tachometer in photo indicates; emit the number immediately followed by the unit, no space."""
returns 1900rpm
